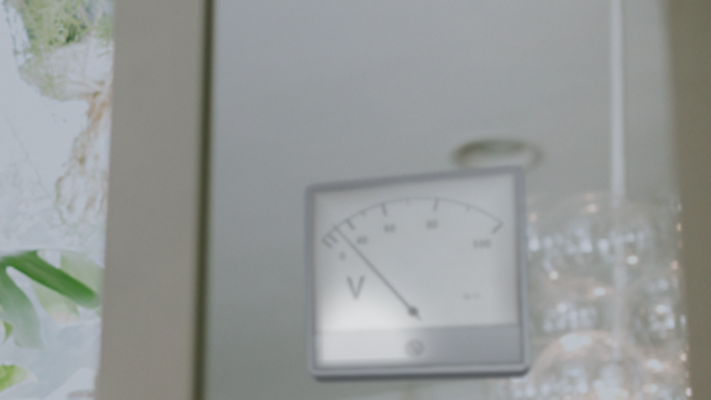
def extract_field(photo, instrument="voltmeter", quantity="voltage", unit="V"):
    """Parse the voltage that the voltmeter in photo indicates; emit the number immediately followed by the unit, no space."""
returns 30V
